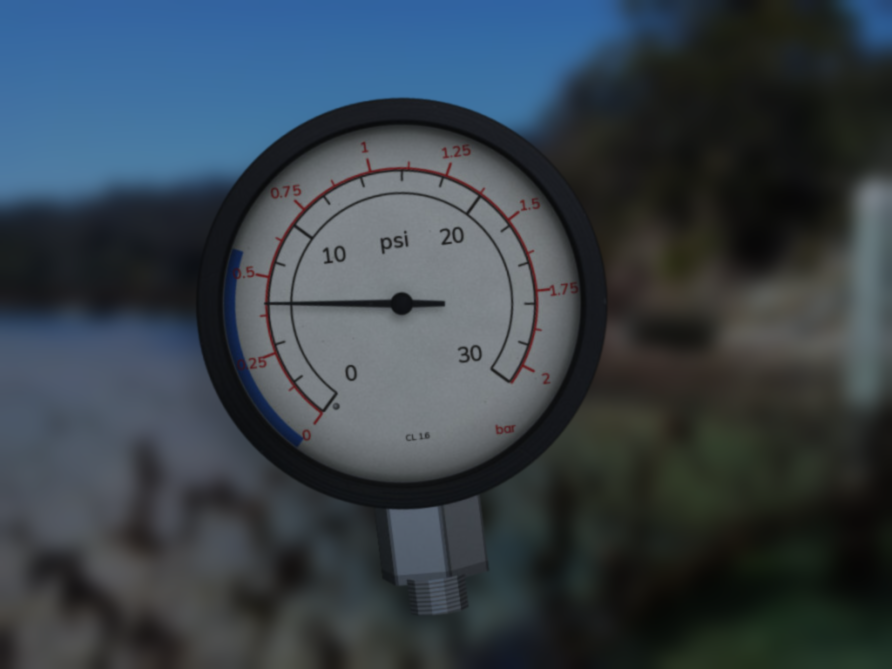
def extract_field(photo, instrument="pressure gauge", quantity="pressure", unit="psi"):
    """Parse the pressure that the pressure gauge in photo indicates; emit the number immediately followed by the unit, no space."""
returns 6psi
